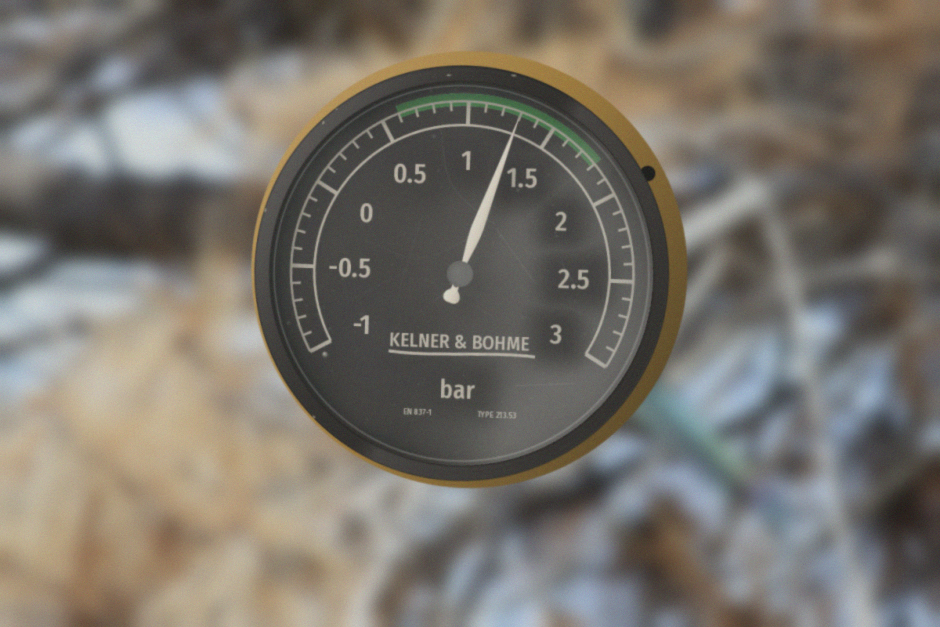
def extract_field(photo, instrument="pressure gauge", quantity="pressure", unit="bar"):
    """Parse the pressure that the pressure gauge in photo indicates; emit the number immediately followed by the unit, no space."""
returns 1.3bar
